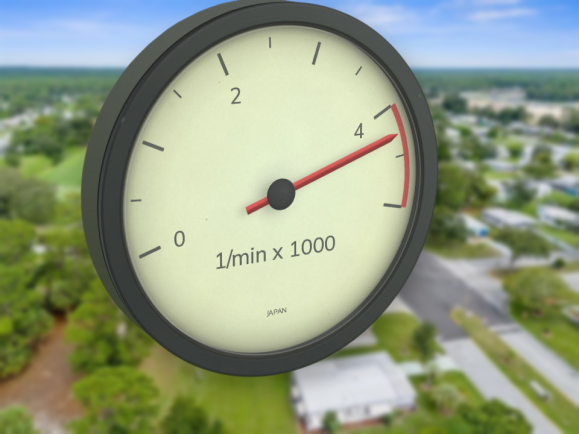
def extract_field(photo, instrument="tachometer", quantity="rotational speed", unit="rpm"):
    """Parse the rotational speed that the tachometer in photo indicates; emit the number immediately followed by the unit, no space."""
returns 4250rpm
